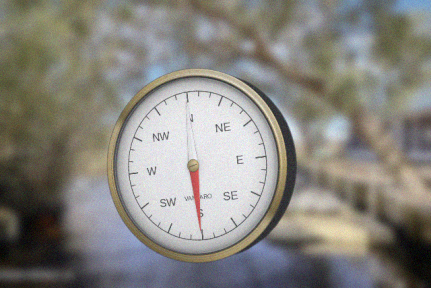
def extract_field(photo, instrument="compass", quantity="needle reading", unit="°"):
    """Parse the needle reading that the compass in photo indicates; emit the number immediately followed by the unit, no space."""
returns 180°
